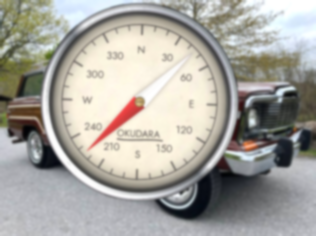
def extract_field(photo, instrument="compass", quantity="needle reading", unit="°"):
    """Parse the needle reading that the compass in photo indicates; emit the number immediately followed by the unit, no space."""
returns 225°
